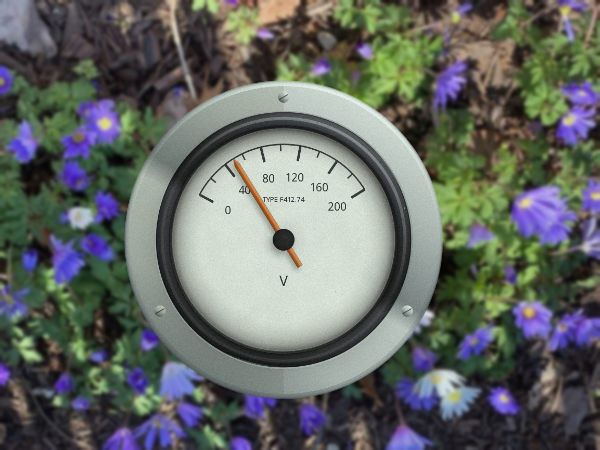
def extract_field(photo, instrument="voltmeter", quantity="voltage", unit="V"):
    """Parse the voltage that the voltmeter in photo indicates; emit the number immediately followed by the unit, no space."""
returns 50V
